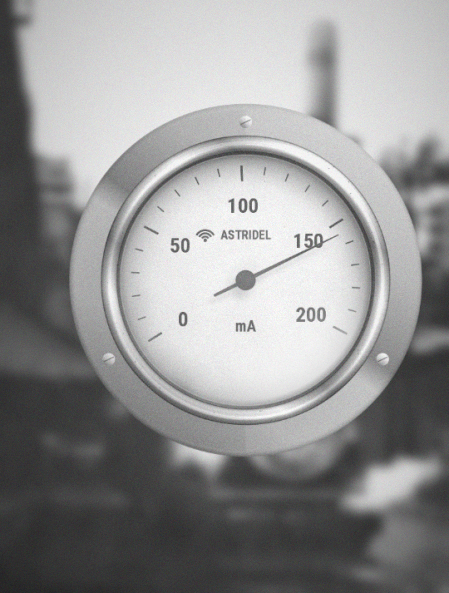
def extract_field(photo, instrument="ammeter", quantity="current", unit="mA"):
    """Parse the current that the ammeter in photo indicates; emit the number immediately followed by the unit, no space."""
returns 155mA
